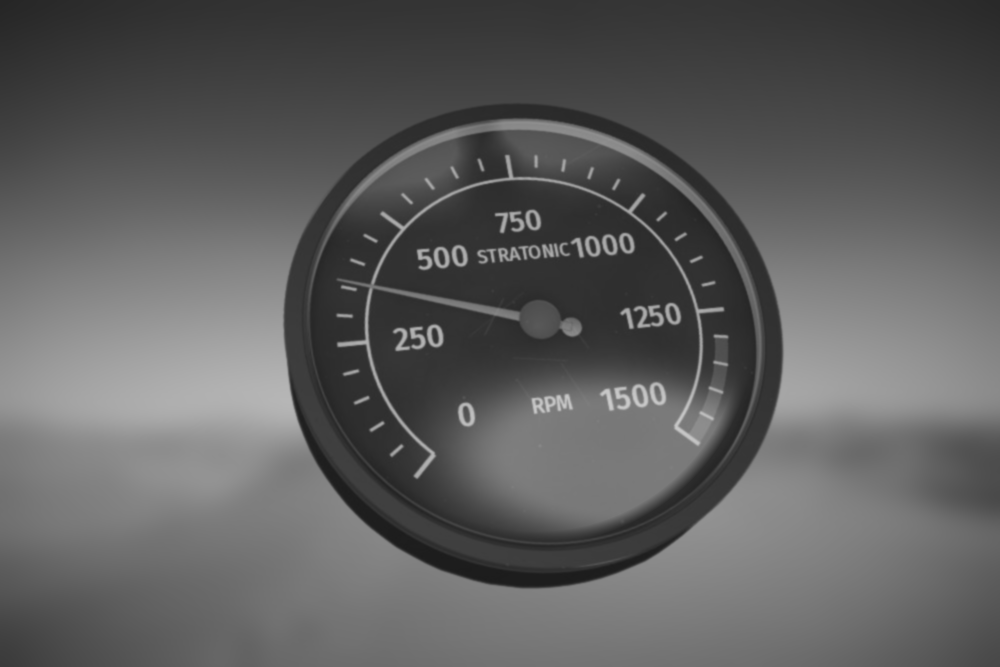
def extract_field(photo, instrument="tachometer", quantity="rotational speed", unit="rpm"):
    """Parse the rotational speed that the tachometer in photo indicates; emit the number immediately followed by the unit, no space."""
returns 350rpm
